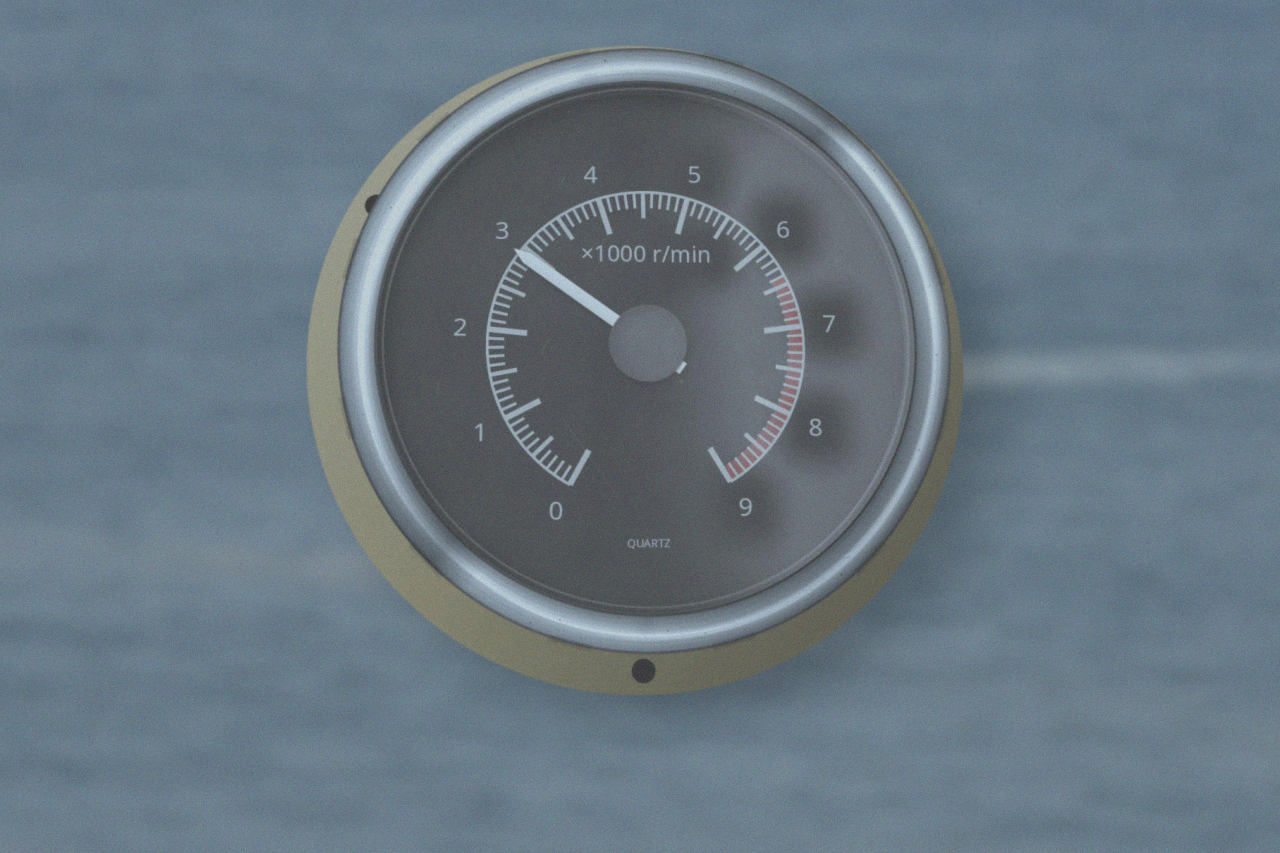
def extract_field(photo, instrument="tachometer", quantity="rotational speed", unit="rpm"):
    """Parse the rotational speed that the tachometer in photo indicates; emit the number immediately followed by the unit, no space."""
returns 2900rpm
